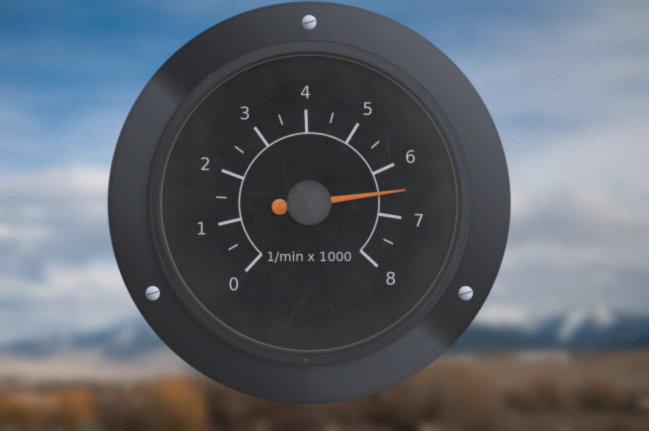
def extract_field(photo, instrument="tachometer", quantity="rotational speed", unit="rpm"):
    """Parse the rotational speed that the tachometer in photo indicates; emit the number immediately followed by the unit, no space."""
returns 6500rpm
